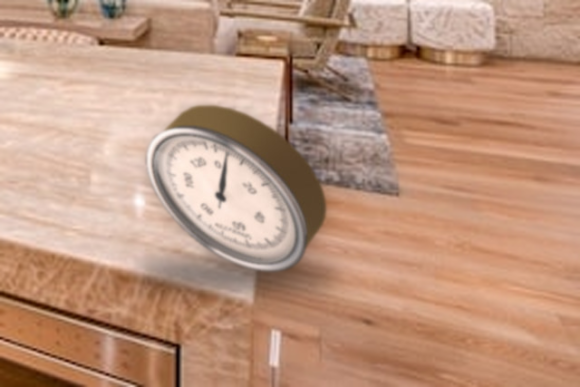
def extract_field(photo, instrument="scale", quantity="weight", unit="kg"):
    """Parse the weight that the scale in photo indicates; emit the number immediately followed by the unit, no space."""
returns 5kg
